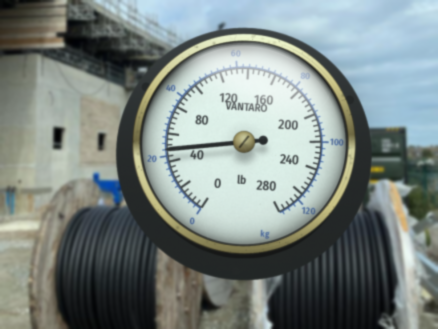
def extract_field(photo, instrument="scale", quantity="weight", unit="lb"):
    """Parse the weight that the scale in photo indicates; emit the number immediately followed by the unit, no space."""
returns 48lb
